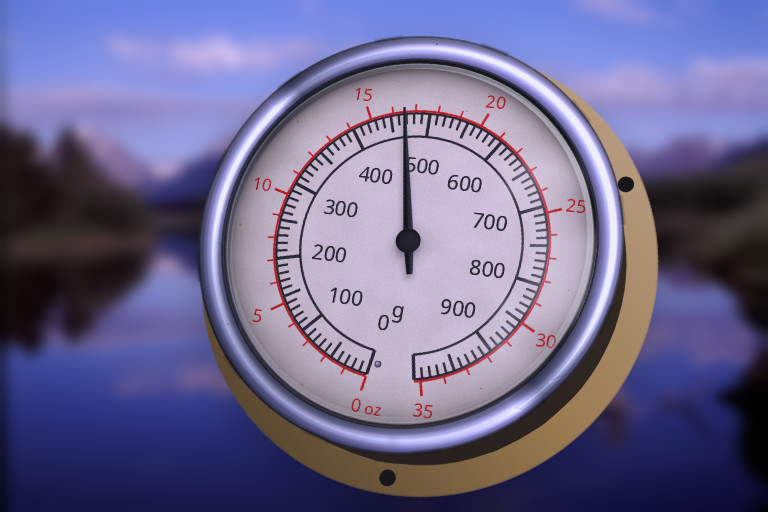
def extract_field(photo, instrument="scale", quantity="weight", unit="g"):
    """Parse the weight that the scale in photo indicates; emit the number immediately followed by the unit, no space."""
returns 470g
